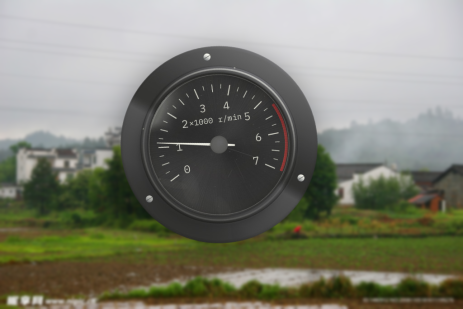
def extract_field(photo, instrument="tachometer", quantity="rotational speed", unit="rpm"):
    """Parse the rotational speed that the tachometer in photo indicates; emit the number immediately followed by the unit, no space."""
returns 1125rpm
